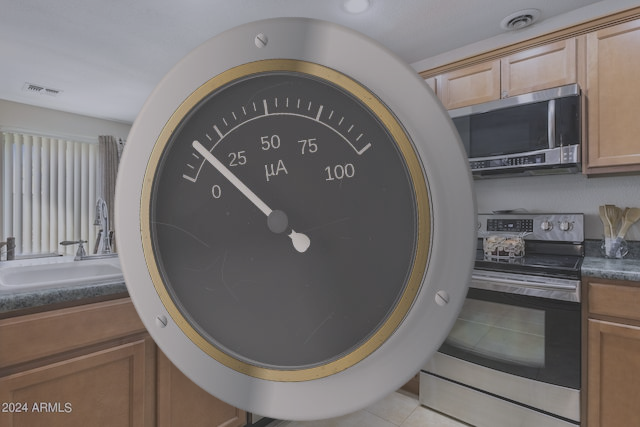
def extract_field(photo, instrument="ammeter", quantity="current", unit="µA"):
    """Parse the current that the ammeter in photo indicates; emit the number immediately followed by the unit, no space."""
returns 15µA
